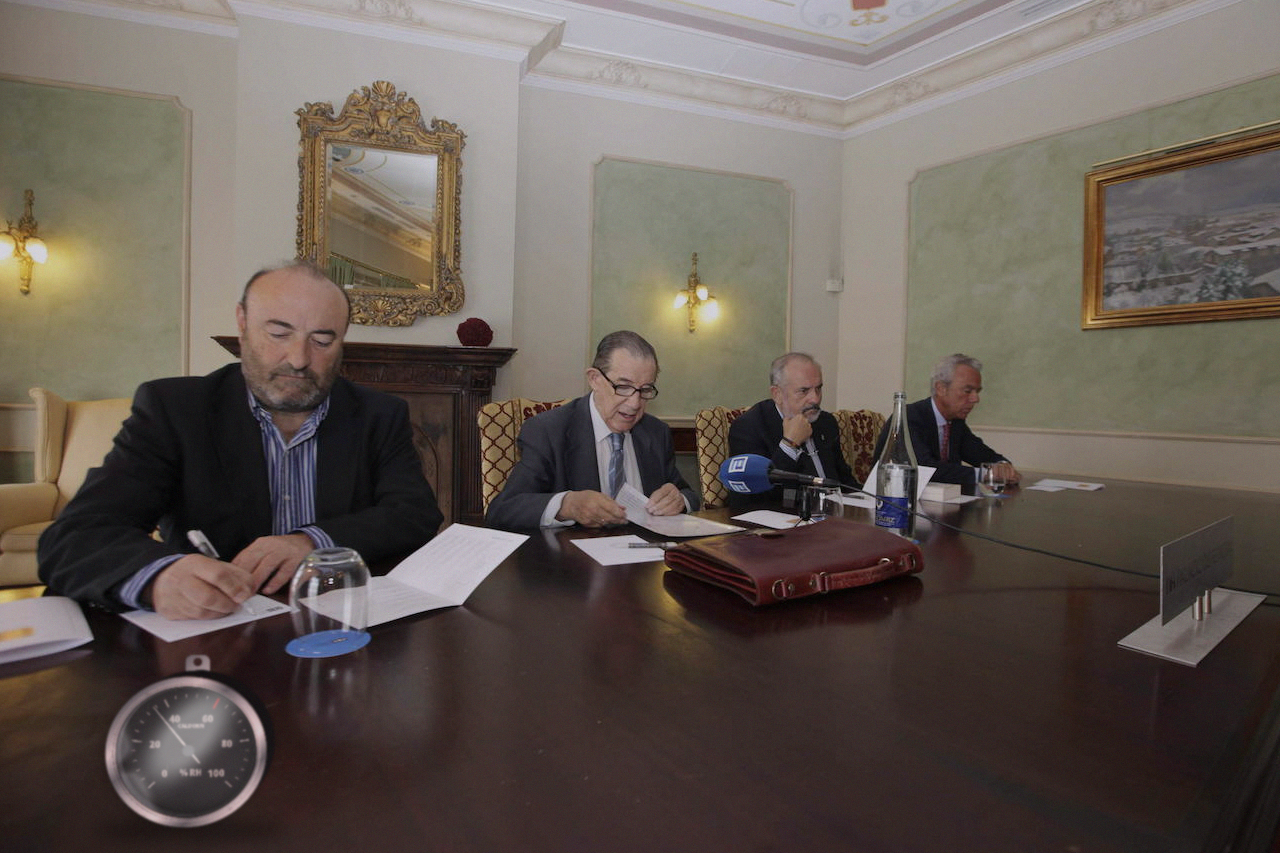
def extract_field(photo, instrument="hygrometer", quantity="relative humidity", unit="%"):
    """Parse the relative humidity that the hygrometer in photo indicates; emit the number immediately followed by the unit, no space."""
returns 36%
